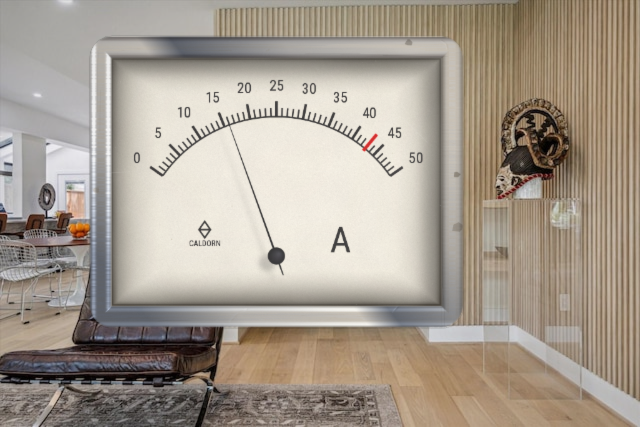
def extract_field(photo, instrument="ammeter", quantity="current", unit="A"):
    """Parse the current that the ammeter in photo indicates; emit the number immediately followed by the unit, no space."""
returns 16A
